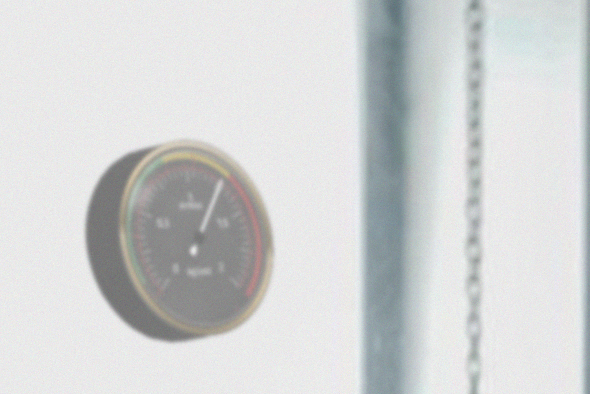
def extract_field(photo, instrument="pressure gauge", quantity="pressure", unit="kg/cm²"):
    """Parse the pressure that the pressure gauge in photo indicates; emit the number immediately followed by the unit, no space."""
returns 1.25kg/cm²
